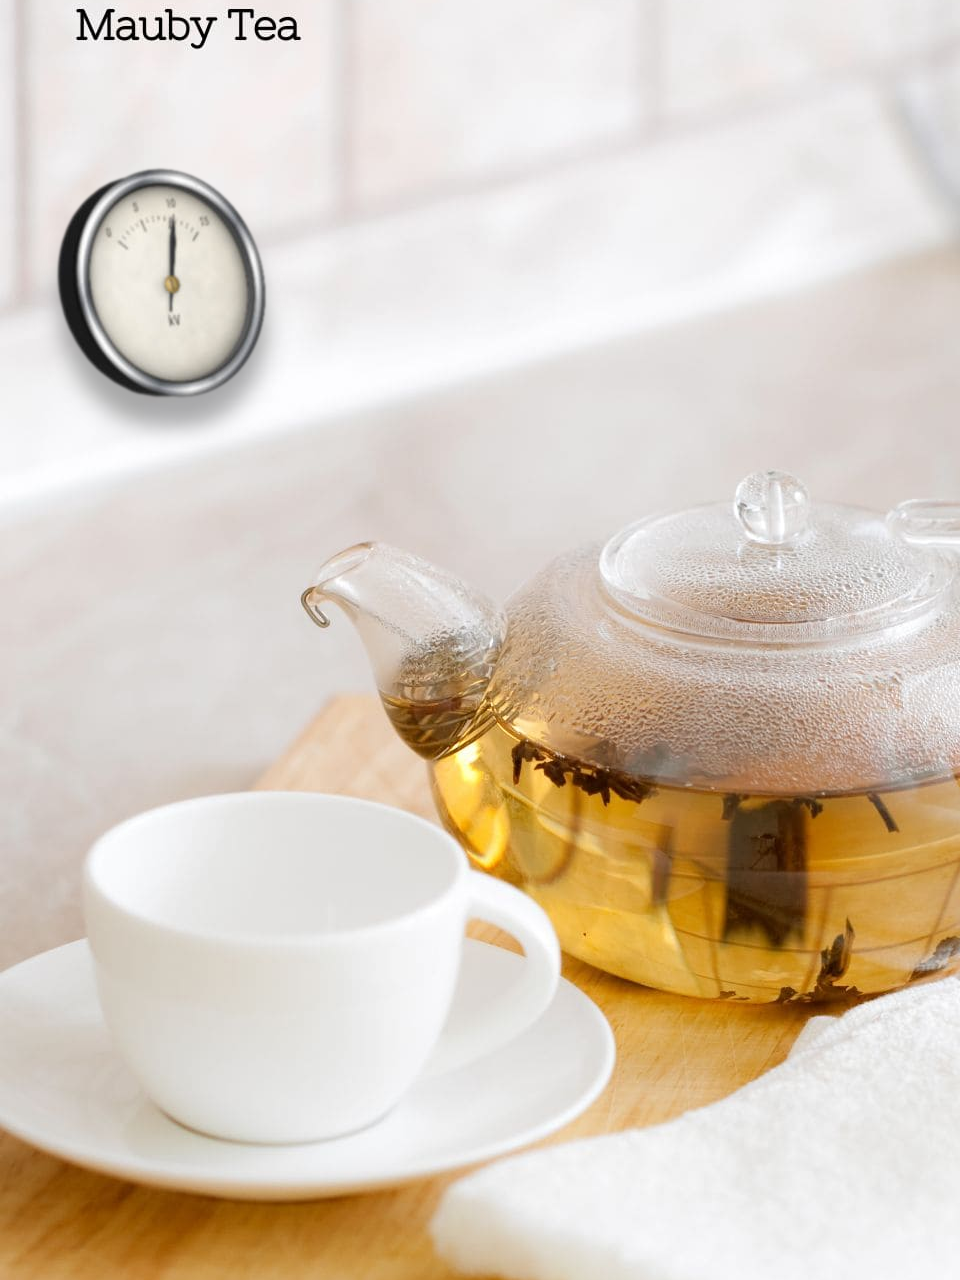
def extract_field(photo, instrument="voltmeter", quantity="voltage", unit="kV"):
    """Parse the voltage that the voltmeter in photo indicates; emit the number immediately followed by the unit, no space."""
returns 10kV
